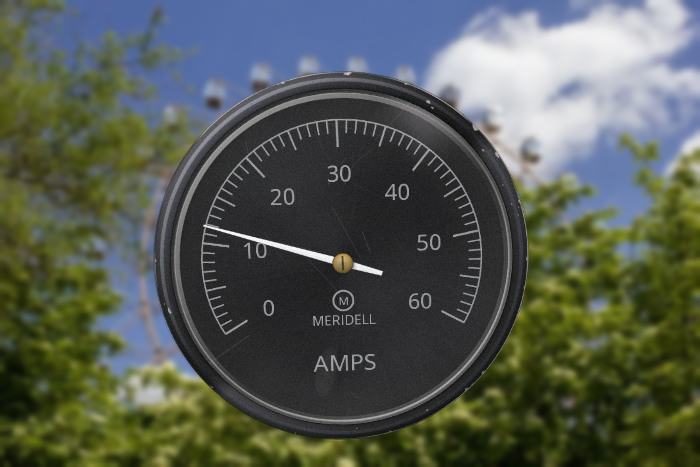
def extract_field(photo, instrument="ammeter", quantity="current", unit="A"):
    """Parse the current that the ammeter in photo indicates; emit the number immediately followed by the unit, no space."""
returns 12A
